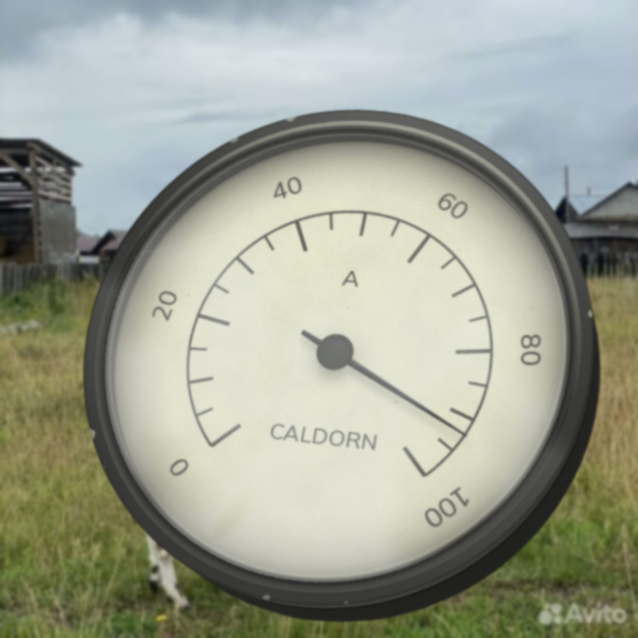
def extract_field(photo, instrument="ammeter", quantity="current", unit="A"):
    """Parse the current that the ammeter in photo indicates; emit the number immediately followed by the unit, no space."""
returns 92.5A
